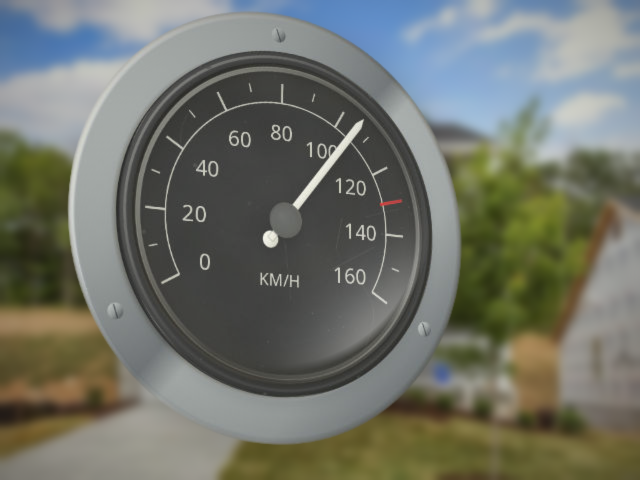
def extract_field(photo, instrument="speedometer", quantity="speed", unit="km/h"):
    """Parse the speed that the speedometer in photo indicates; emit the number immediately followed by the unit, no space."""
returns 105km/h
